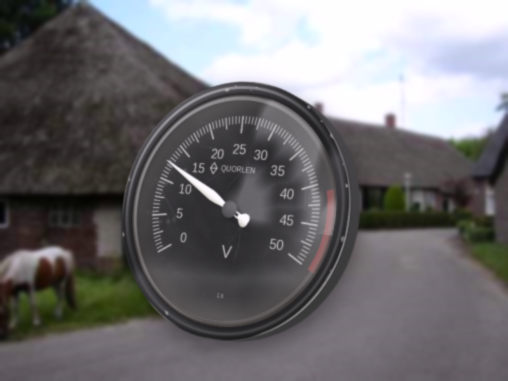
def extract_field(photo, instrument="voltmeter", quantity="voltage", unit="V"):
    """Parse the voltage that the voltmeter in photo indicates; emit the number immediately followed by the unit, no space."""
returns 12.5V
